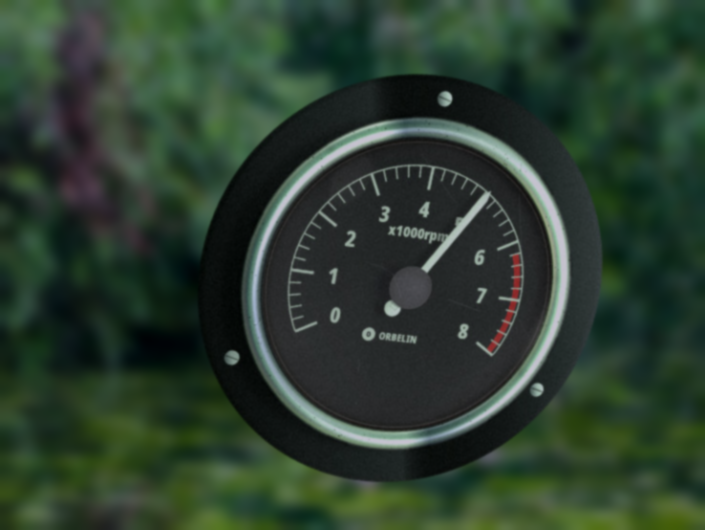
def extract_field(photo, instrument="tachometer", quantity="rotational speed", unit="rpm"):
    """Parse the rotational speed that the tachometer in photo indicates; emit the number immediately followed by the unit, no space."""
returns 5000rpm
